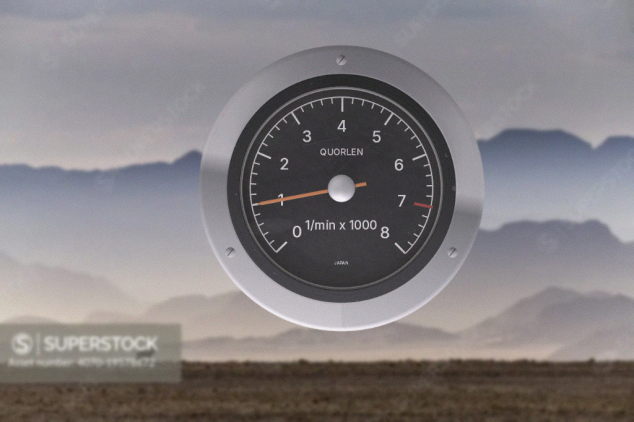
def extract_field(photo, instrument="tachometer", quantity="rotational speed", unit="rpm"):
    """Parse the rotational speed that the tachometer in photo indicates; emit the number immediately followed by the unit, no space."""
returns 1000rpm
